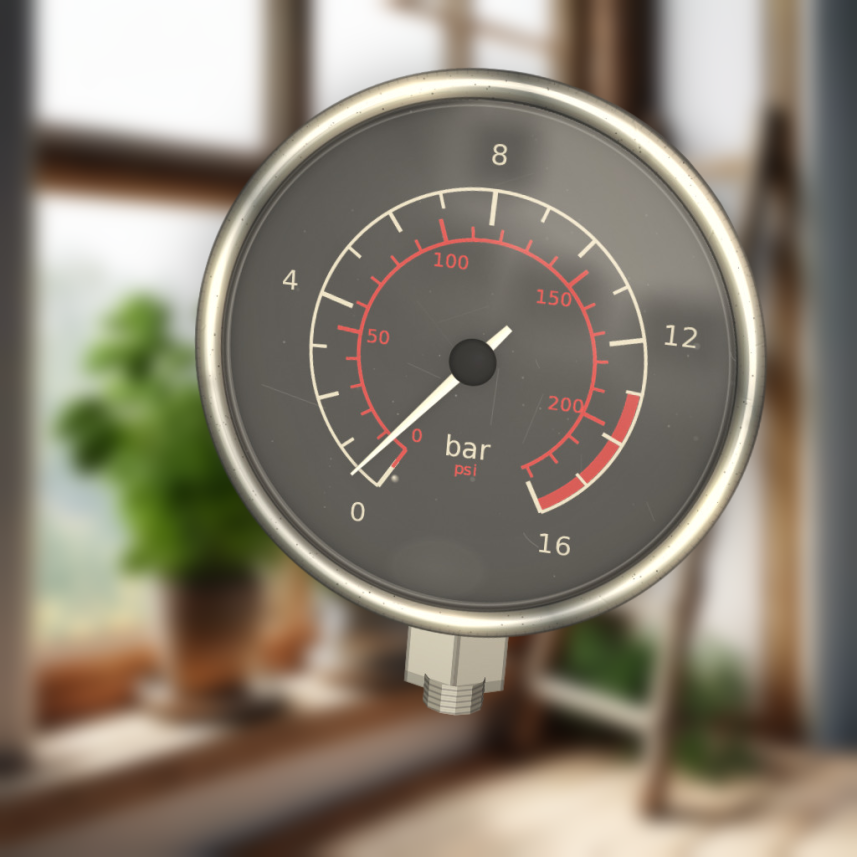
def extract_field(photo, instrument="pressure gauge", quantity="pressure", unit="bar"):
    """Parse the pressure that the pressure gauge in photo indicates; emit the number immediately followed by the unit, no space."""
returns 0.5bar
